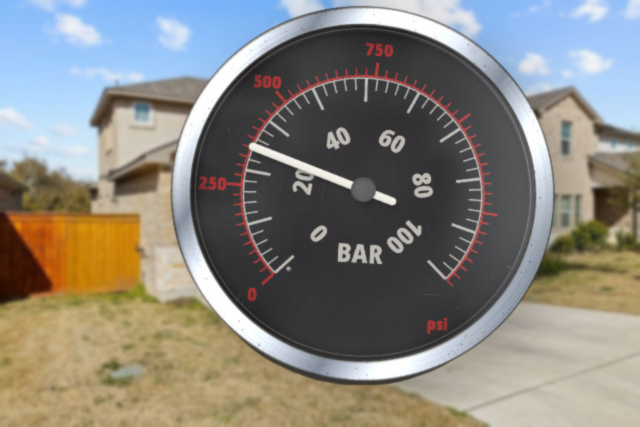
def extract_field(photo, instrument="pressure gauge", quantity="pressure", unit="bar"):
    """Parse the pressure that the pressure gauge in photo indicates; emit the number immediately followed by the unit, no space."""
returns 24bar
